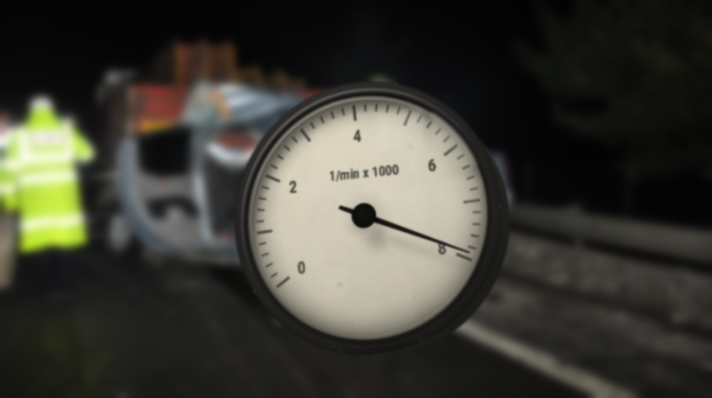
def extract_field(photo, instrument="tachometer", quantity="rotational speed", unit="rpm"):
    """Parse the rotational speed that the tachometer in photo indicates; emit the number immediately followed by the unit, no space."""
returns 7900rpm
